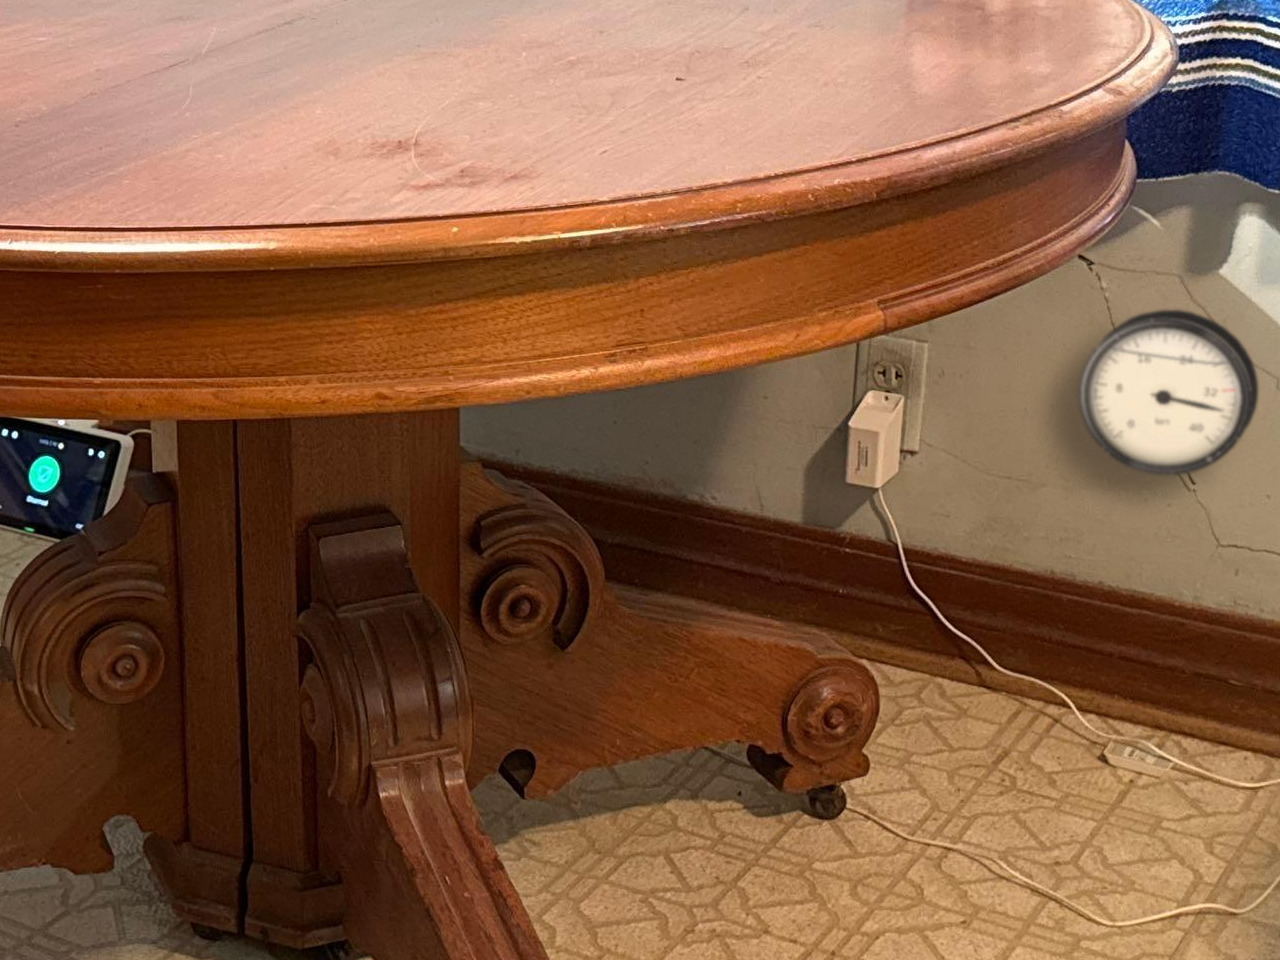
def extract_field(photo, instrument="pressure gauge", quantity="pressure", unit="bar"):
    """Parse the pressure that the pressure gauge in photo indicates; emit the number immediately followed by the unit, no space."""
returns 35bar
